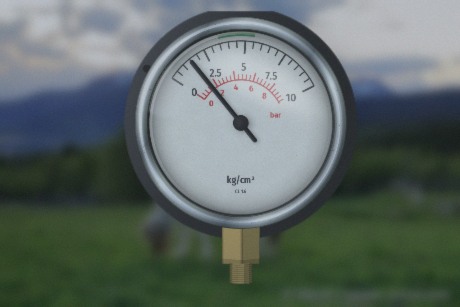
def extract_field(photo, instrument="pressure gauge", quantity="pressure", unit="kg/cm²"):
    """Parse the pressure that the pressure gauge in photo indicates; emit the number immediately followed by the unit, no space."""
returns 1.5kg/cm²
